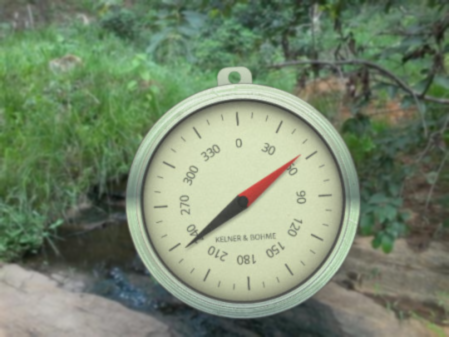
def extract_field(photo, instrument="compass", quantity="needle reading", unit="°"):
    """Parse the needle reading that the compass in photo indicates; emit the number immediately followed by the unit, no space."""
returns 55°
